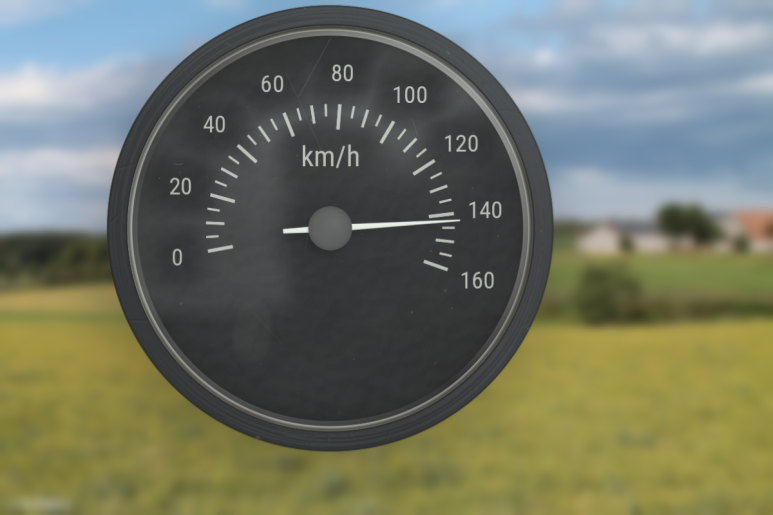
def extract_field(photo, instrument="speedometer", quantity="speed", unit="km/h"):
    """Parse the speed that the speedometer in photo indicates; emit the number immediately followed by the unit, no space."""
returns 142.5km/h
